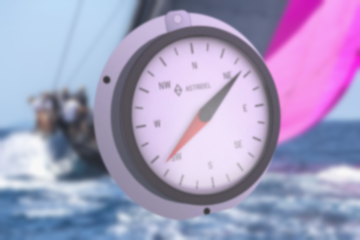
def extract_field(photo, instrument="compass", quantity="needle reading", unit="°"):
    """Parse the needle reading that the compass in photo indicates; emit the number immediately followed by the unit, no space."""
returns 232.5°
